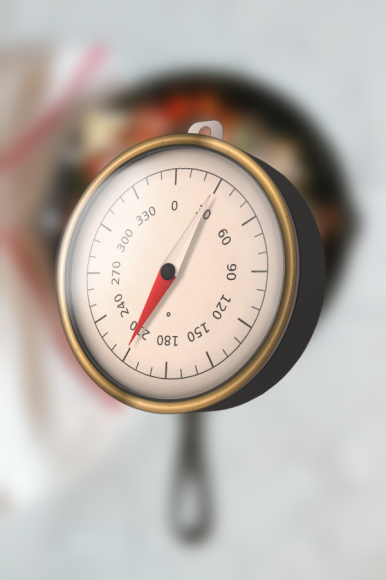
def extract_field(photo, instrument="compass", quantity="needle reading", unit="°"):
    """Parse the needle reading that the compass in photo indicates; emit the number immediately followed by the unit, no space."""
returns 210°
